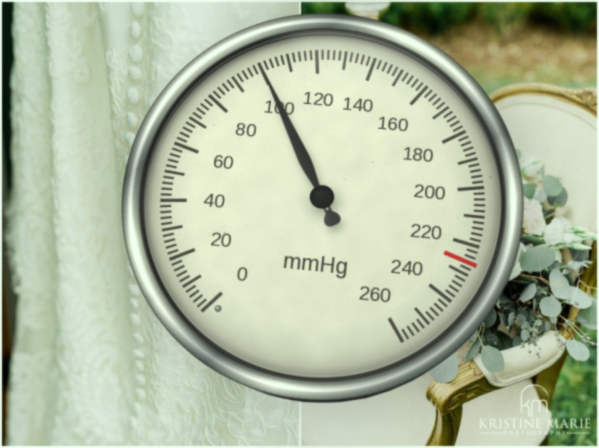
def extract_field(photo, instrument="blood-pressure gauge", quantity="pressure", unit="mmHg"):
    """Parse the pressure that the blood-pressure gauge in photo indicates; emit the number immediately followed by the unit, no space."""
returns 100mmHg
